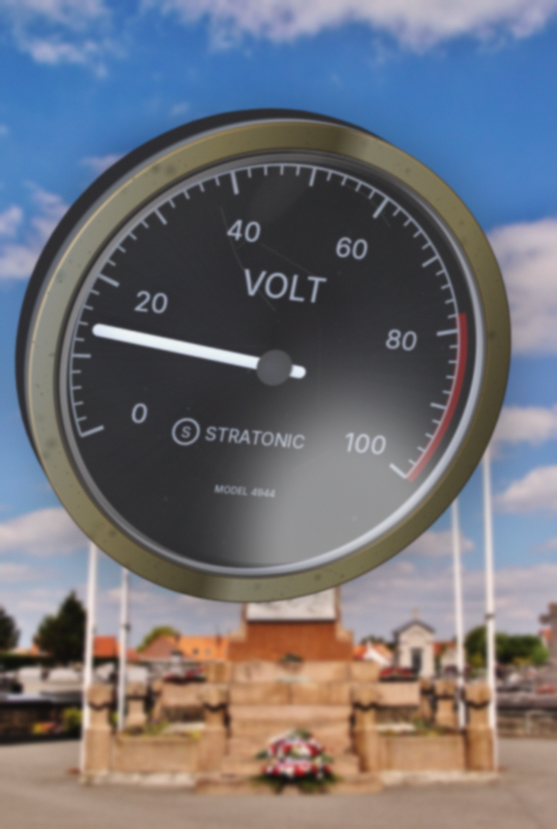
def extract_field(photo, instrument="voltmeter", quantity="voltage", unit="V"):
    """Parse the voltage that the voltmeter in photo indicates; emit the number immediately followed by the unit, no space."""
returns 14V
